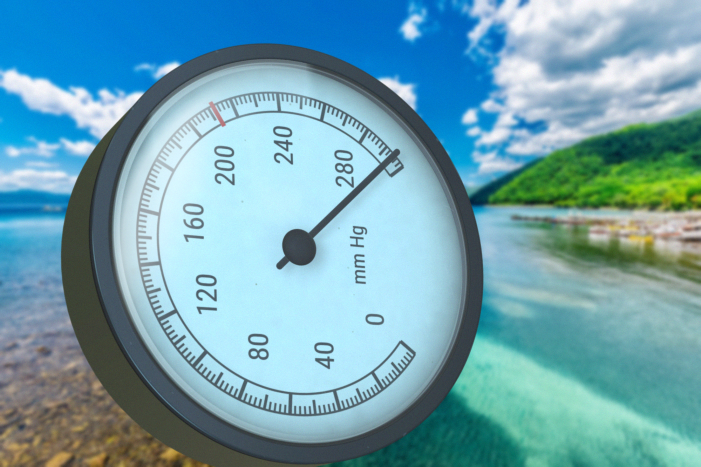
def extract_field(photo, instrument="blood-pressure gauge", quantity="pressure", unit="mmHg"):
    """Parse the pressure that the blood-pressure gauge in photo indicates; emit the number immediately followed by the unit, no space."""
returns 294mmHg
